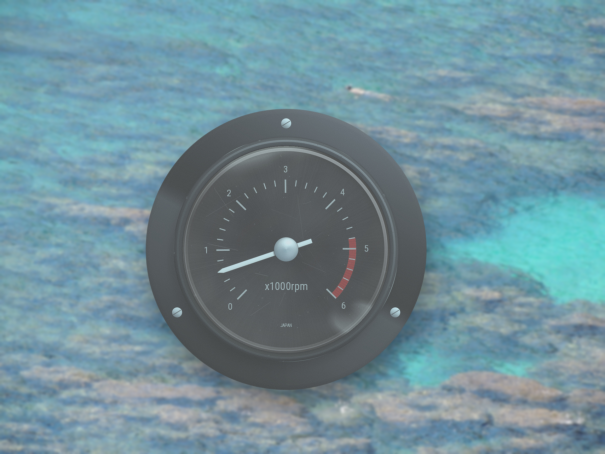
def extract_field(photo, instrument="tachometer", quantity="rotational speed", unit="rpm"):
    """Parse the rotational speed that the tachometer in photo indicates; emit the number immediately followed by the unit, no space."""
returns 600rpm
